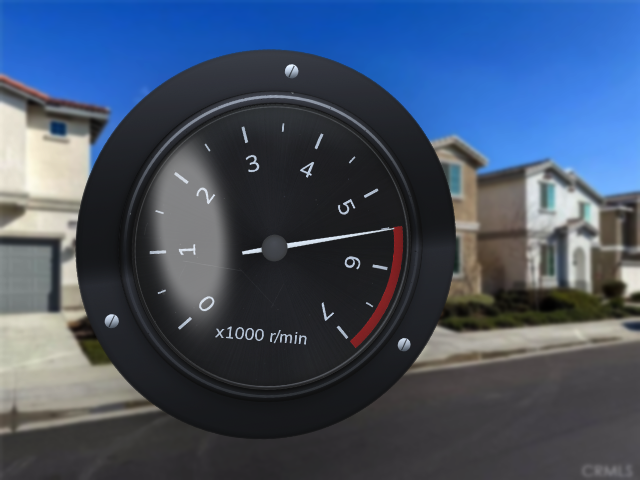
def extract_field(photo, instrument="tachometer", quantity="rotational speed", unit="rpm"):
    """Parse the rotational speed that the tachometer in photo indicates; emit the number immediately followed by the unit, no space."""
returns 5500rpm
